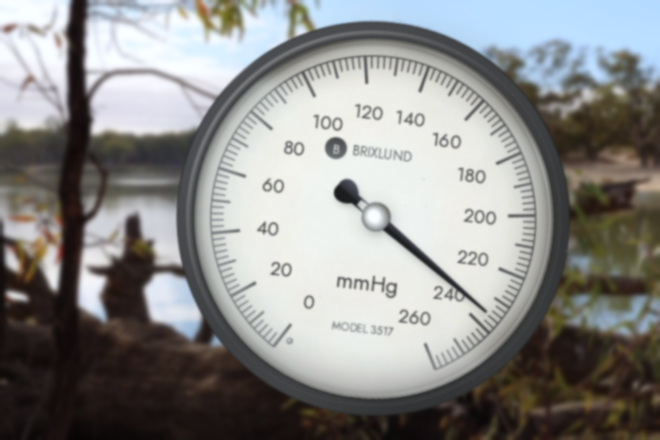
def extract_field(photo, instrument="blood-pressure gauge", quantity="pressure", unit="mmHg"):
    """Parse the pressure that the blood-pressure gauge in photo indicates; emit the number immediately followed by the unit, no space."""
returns 236mmHg
